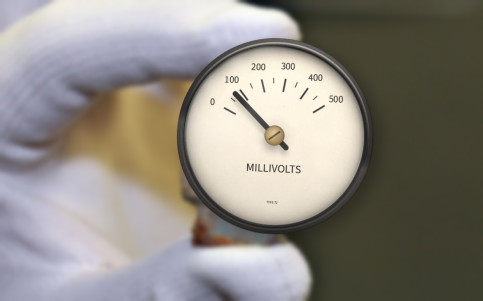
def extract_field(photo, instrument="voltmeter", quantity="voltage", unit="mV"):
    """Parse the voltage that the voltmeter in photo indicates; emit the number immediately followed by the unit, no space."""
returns 75mV
